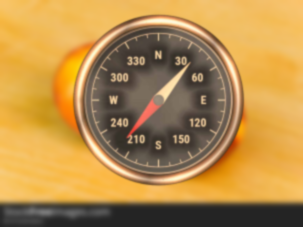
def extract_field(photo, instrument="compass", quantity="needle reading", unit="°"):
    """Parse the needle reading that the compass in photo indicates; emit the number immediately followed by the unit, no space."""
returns 220°
